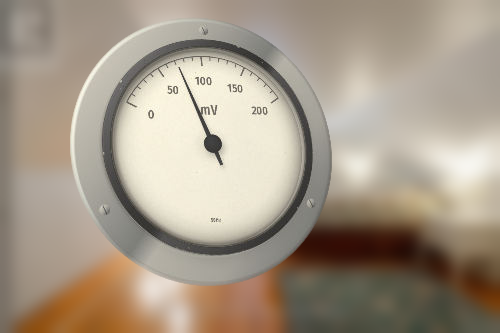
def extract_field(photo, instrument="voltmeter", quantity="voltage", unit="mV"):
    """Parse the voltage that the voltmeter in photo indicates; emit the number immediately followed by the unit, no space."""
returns 70mV
